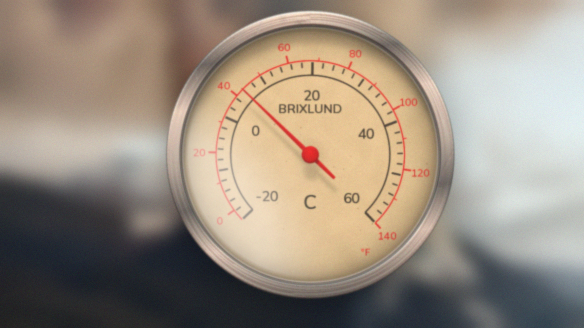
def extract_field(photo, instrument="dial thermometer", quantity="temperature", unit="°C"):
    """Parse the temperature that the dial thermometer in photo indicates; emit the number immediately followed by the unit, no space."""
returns 6°C
